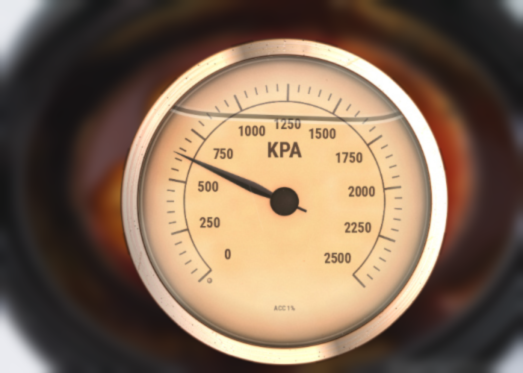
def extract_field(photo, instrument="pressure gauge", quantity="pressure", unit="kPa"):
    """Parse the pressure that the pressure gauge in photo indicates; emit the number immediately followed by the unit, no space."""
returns 625kPa
